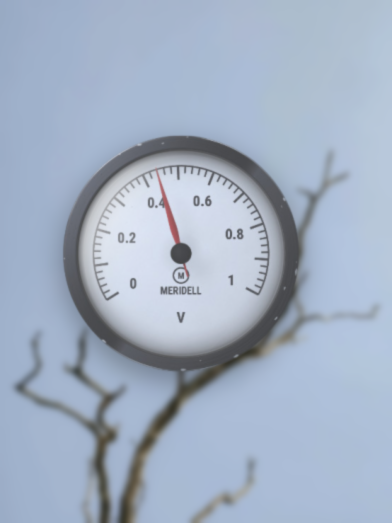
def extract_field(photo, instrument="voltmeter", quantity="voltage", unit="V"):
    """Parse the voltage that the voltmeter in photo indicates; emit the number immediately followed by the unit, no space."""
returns 0.44V
